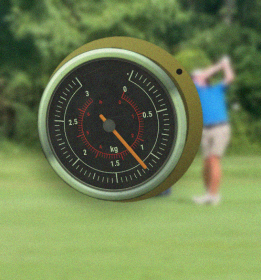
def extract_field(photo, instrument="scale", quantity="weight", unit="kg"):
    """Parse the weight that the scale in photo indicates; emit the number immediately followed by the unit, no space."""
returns 1.15kg
